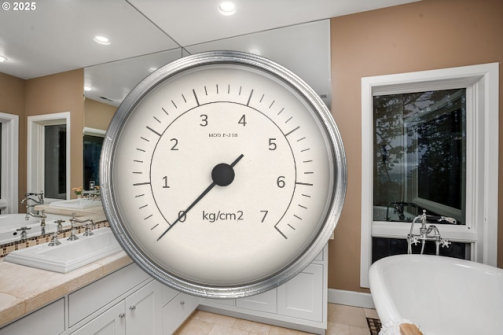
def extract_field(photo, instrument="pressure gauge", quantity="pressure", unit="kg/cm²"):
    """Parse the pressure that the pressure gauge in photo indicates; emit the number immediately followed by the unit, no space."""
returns 0kg/cm²
